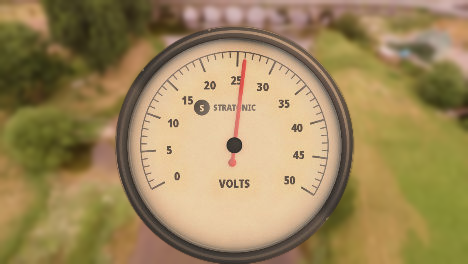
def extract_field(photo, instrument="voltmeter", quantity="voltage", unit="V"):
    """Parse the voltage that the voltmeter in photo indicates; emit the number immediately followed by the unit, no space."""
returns 26V
